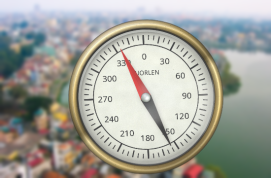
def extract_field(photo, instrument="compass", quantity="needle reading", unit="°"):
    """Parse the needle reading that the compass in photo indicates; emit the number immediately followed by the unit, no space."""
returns 335°
